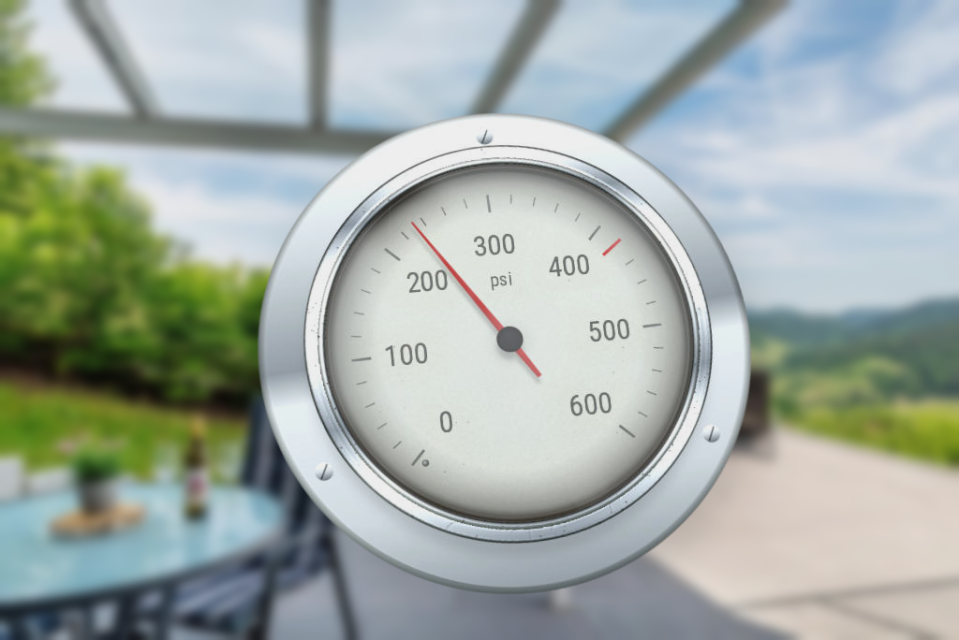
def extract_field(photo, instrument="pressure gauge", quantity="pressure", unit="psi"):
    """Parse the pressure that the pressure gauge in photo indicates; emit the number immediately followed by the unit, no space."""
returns 230psi
